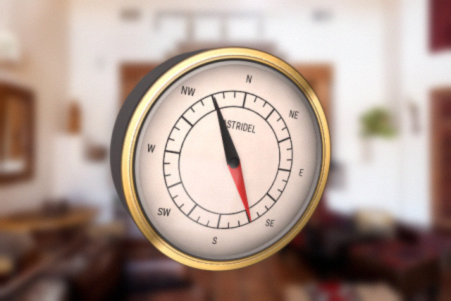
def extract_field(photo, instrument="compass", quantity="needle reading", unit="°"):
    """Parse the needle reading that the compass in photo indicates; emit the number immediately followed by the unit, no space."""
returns 150°
